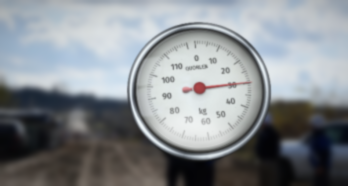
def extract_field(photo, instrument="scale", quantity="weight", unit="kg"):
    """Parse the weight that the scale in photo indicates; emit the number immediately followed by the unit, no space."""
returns 30kg
